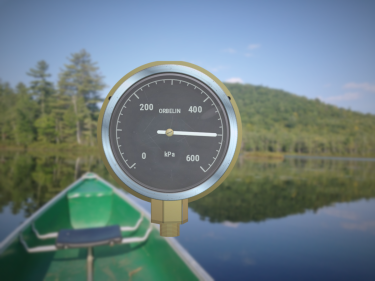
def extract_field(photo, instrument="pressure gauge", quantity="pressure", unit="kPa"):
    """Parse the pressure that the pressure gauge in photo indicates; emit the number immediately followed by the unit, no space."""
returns 500kPa
